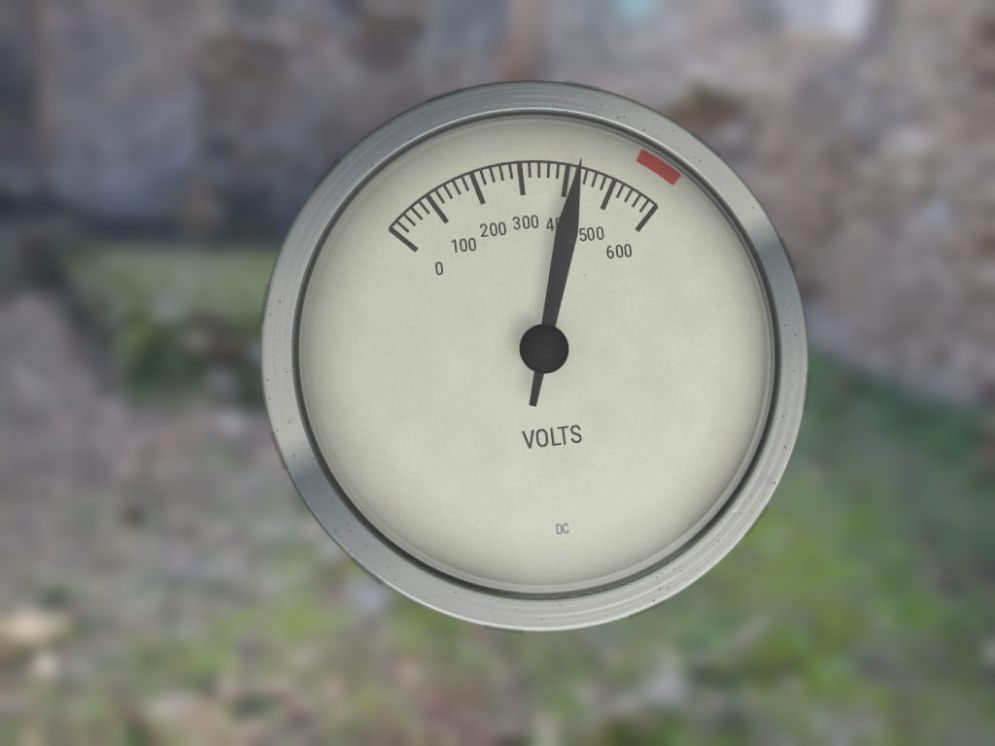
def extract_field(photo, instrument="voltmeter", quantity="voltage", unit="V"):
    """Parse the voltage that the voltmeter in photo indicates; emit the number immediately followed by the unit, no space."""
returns 420V
